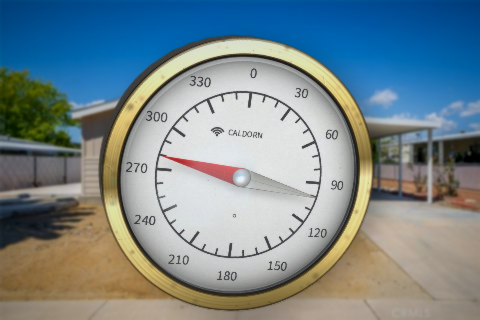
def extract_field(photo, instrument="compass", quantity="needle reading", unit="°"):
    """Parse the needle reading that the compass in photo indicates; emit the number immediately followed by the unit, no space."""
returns 280°
